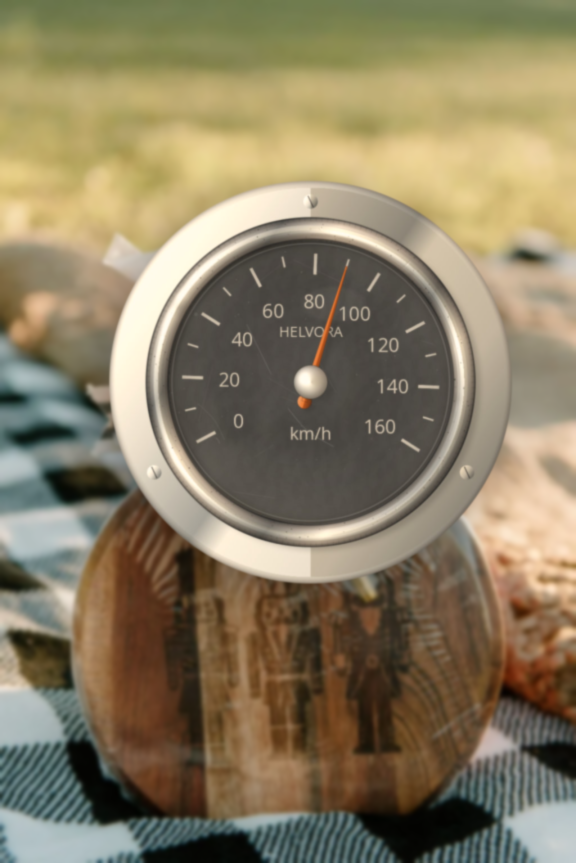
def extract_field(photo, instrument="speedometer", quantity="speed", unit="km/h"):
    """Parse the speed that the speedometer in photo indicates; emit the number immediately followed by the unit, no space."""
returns 90km/h
